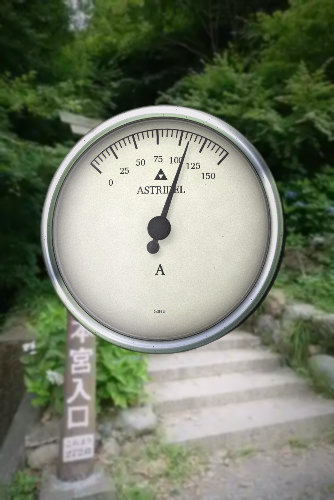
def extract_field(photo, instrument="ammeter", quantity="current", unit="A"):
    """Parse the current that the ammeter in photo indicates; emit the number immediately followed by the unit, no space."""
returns 110A
